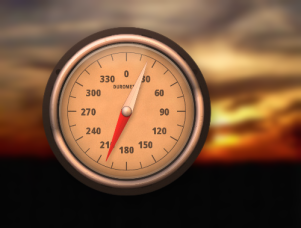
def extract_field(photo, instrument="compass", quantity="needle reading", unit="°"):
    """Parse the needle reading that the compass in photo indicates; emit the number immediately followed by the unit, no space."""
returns 202.5°
